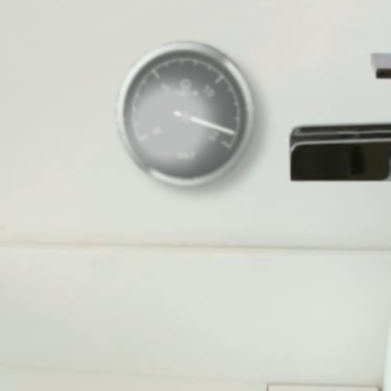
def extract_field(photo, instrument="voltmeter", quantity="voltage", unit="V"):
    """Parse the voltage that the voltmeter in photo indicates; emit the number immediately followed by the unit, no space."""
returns 14V
